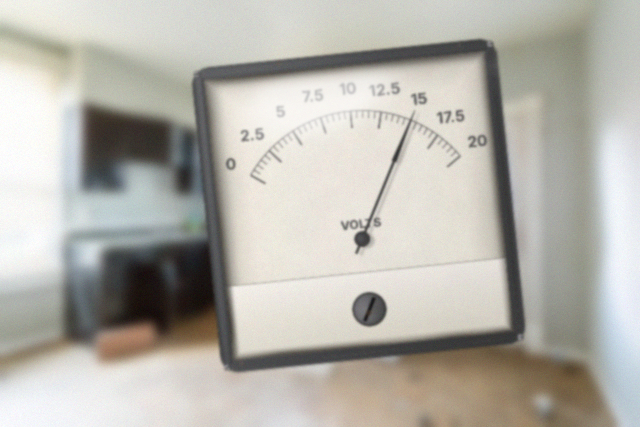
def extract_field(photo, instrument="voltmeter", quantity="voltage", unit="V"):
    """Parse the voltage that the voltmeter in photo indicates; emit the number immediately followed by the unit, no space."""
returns 15V
